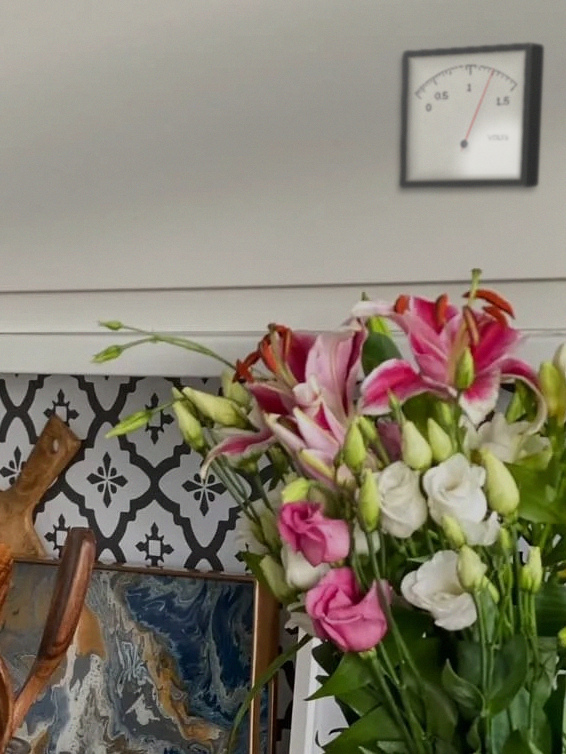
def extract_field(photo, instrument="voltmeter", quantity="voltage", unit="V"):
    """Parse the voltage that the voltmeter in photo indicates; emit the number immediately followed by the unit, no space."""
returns 1.25V
